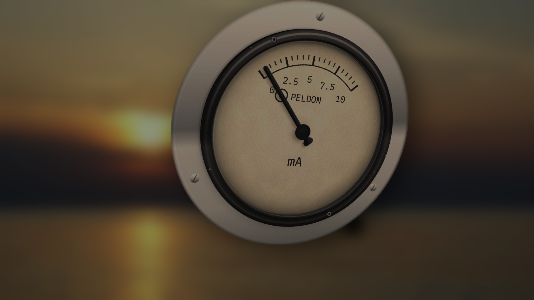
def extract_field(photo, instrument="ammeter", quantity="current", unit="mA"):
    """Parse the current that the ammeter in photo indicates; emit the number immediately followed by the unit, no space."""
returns 0.5mA
